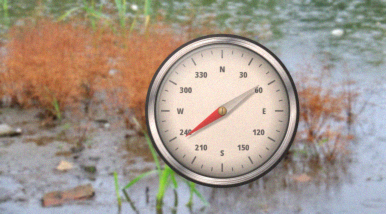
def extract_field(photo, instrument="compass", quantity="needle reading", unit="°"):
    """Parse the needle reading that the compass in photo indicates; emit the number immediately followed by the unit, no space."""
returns 235°
